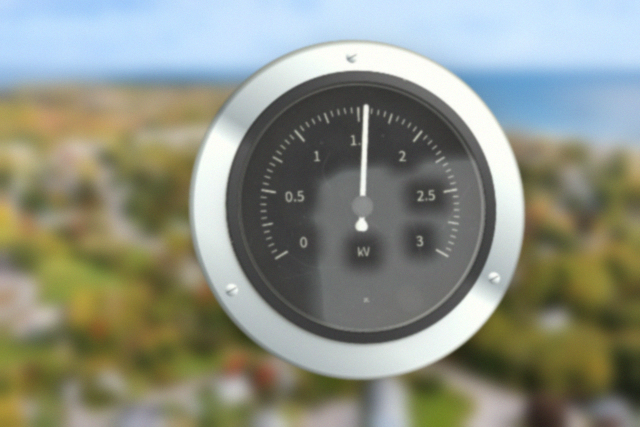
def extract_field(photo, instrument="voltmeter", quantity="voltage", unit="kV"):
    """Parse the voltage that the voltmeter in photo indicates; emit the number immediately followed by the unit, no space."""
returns 1.55kV
